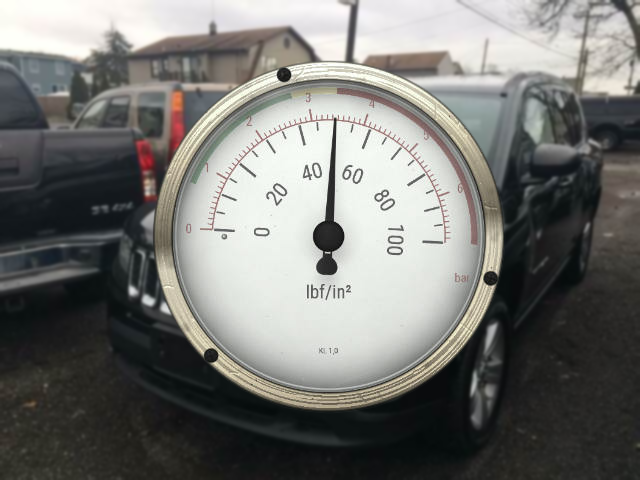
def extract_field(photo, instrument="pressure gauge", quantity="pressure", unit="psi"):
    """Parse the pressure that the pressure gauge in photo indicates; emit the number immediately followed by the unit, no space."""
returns 50psi
